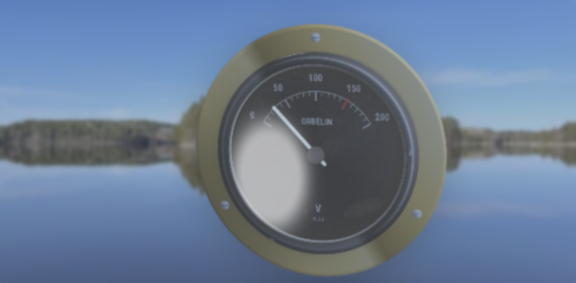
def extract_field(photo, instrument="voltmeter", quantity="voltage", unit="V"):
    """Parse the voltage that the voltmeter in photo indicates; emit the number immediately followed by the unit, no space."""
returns 30V
